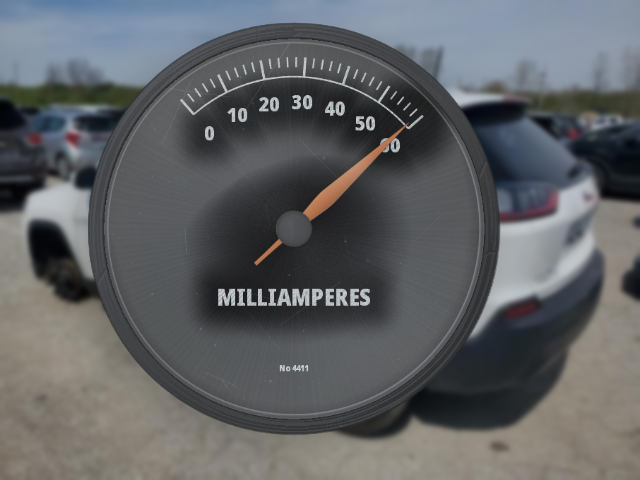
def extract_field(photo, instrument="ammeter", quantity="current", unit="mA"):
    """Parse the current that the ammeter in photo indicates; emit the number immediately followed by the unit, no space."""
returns 59mA
